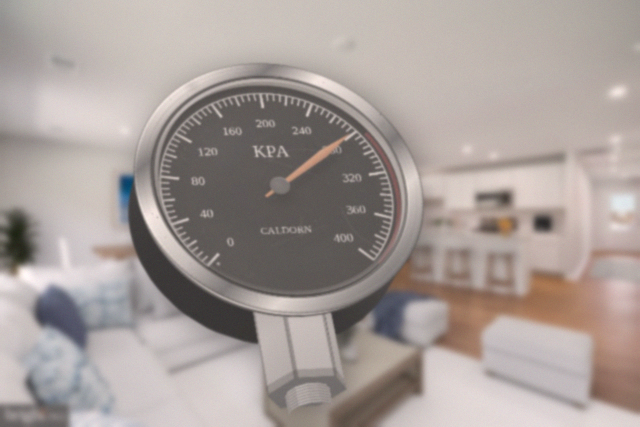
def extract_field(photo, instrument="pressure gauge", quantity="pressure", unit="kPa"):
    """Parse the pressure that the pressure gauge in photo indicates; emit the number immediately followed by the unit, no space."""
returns 280kPa
